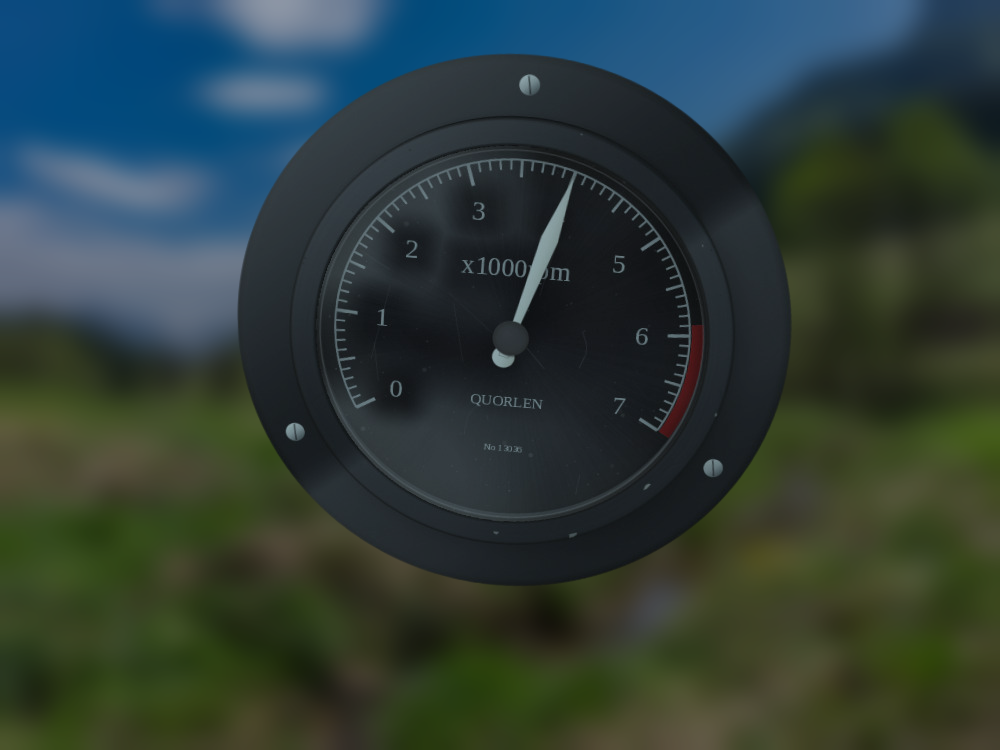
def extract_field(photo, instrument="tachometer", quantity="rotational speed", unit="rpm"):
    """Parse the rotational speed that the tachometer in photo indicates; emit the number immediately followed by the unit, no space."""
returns 4000rpm
